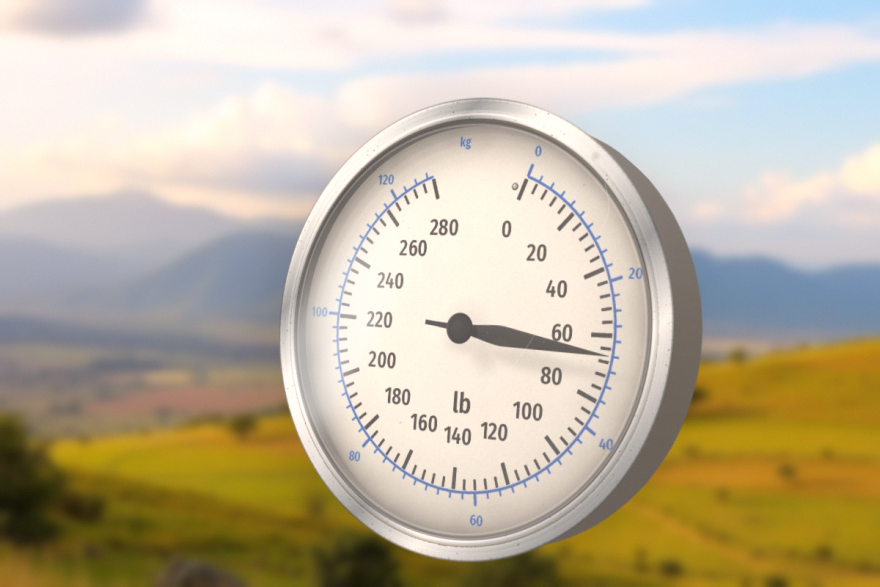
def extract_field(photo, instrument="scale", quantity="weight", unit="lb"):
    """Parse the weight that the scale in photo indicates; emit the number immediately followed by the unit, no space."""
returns 66lb
